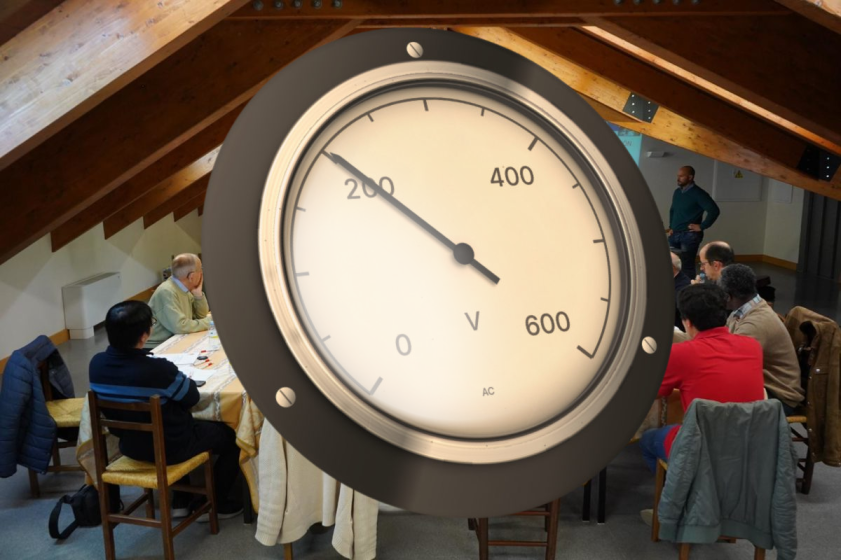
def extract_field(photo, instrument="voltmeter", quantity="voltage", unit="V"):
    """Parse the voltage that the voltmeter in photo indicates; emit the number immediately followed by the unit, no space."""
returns 200V
